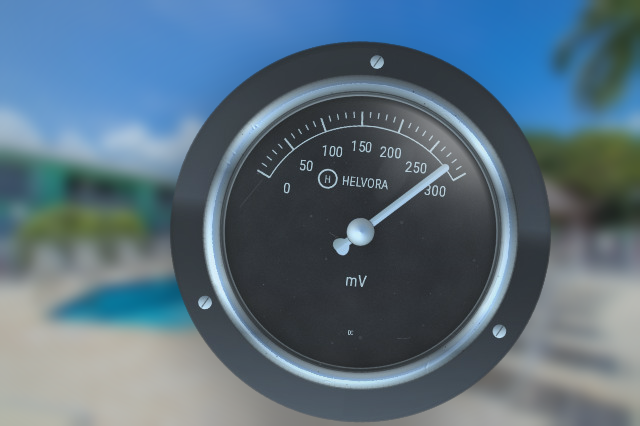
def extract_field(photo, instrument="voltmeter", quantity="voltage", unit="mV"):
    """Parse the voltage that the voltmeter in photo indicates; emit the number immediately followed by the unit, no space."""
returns 280mV
